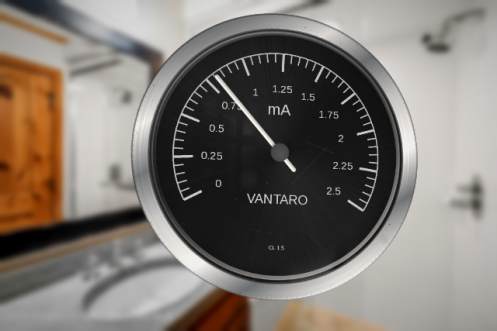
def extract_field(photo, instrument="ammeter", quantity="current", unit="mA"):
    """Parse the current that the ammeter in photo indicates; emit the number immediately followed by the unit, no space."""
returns 0.8mA
